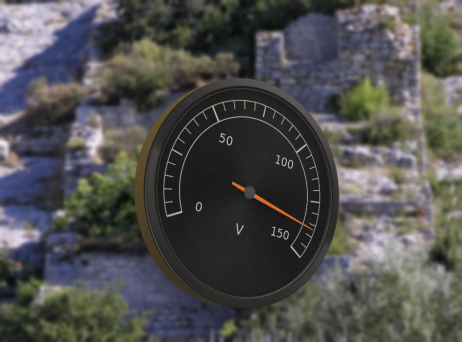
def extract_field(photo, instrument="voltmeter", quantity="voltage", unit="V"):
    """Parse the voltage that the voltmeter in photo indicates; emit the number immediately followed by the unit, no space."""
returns 137.5V
